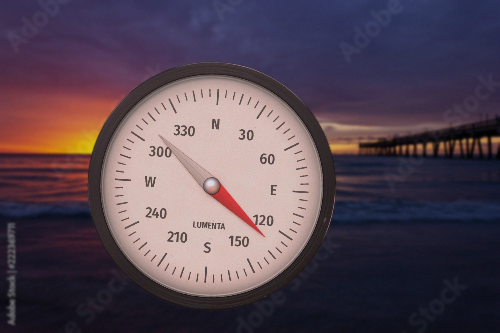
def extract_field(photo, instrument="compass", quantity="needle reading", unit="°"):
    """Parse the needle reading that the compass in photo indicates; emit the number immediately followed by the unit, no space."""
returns 130°
